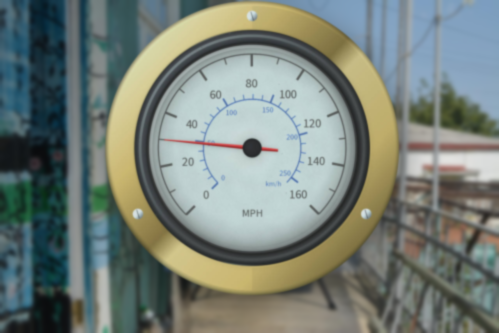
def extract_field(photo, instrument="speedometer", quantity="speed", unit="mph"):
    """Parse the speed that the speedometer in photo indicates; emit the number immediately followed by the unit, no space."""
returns 30mph
